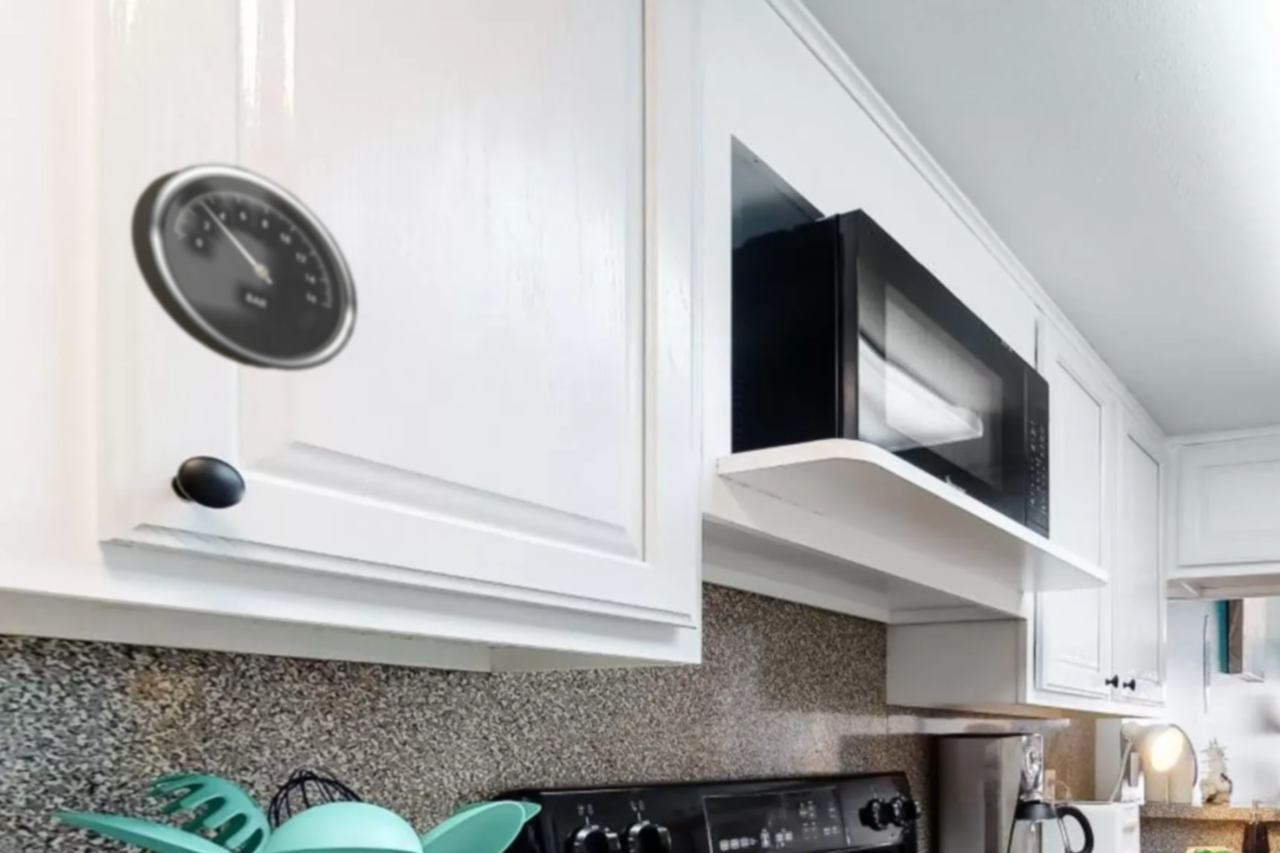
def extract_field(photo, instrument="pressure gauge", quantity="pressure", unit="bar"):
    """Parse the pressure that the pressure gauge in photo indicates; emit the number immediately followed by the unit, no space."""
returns 3bar
